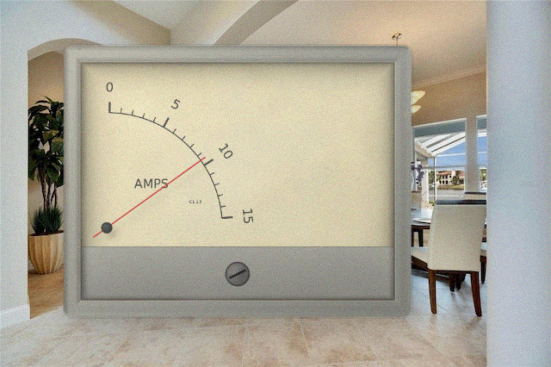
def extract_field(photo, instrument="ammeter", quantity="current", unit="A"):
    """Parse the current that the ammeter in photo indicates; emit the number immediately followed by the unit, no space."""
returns 9.5A
